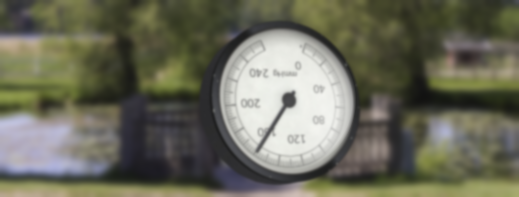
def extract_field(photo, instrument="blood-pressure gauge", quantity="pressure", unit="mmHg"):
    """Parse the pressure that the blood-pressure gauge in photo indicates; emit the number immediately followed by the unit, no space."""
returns 160mmHg
